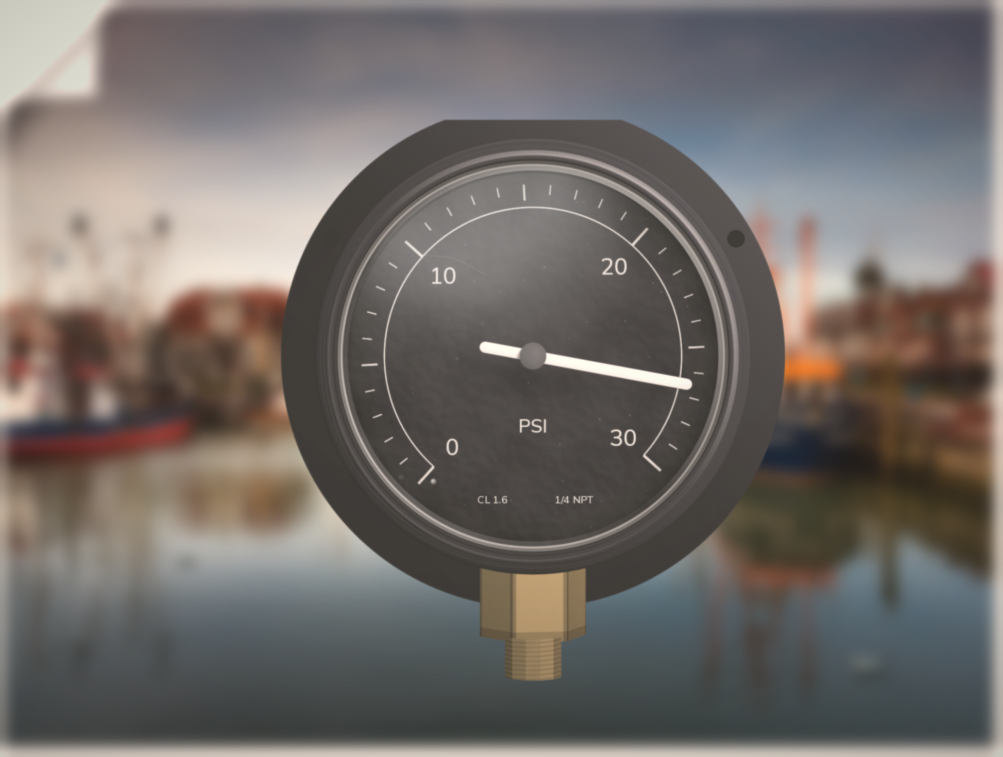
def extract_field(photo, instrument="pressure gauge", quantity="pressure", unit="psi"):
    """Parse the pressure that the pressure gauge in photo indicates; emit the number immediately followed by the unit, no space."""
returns 26.5psi
